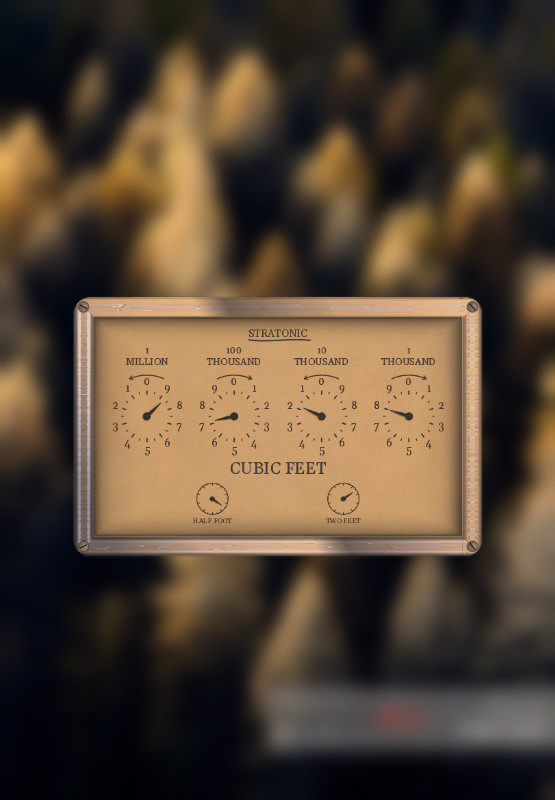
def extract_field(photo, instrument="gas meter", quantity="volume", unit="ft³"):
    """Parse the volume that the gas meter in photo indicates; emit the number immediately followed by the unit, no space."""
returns 871800ft³
